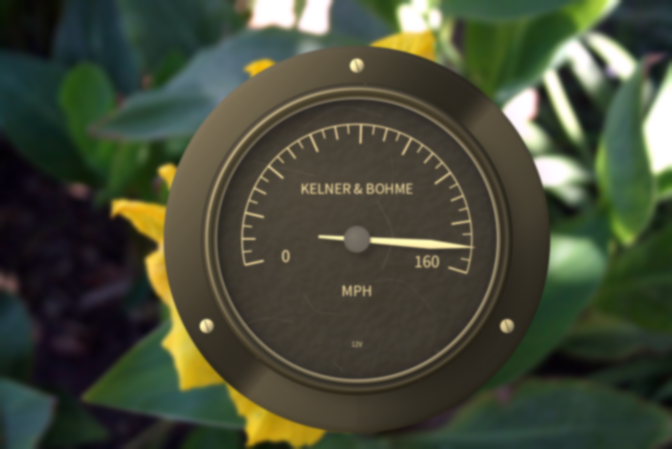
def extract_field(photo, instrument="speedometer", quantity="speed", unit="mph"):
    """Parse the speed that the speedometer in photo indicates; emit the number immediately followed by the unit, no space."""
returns 150mph
